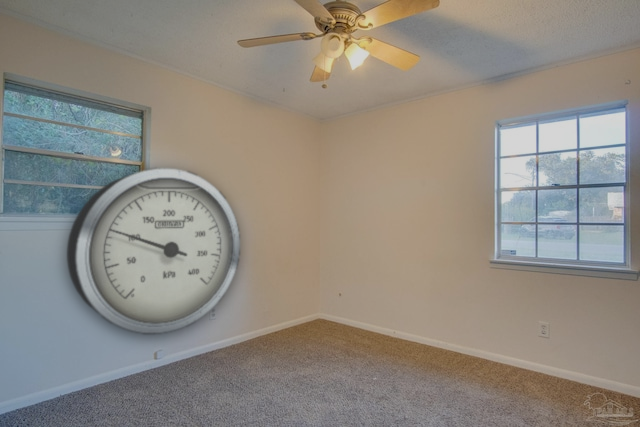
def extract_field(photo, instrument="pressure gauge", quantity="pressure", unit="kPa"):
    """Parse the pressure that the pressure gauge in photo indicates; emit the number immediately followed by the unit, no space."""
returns 100kPa
